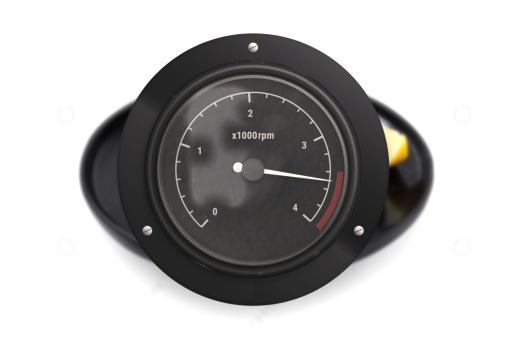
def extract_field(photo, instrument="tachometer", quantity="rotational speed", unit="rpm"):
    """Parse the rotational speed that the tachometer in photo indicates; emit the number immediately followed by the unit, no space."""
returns 3500rpm
